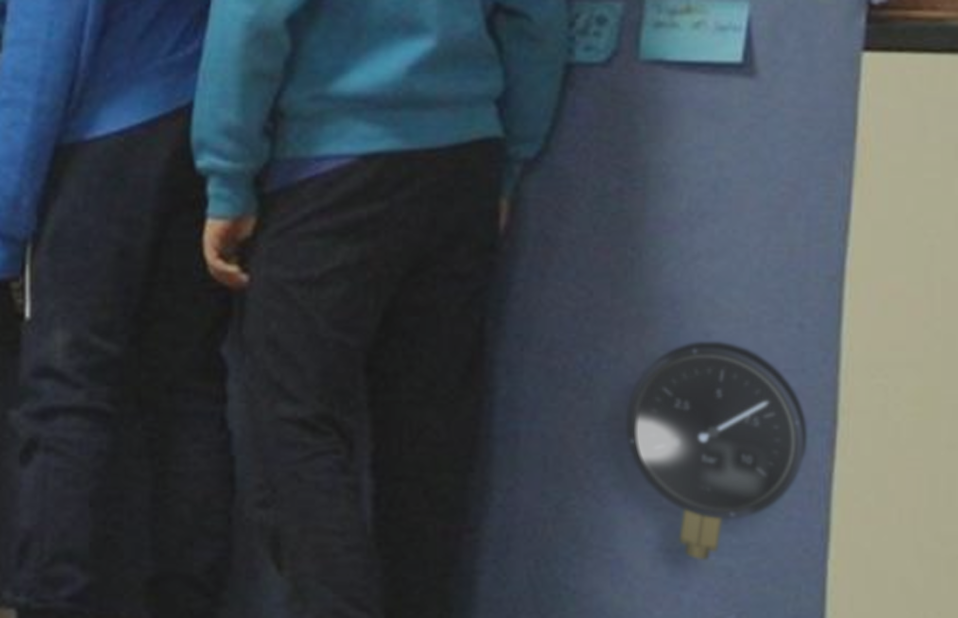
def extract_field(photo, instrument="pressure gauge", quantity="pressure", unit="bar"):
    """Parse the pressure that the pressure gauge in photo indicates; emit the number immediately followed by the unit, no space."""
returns 7bar
